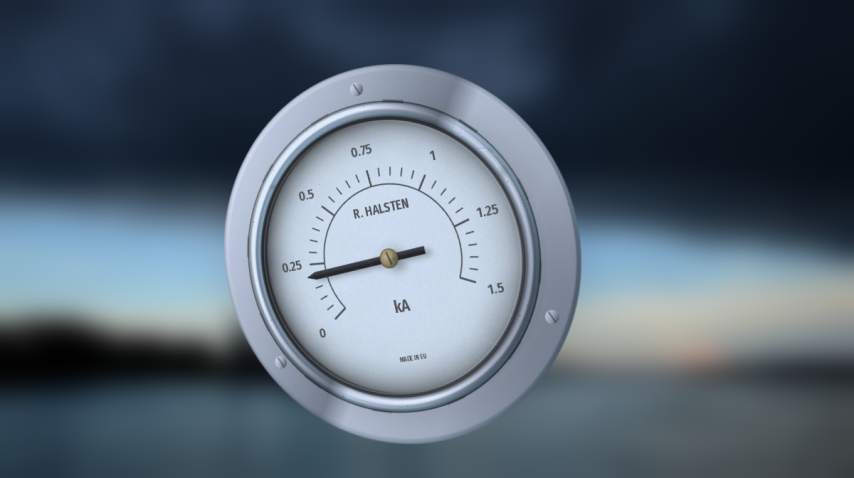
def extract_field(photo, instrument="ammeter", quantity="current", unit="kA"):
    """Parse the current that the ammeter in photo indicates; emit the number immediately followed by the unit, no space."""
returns 0.2kA
